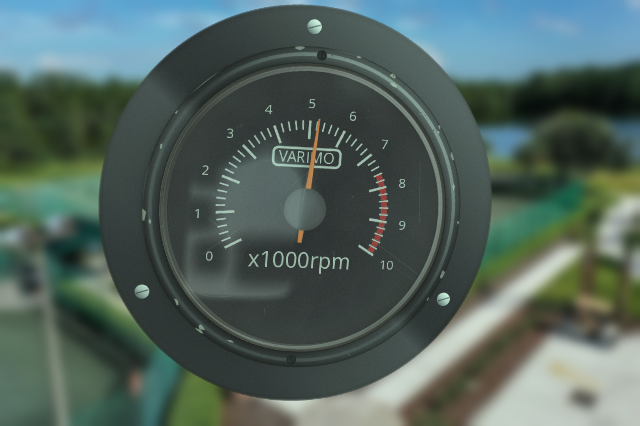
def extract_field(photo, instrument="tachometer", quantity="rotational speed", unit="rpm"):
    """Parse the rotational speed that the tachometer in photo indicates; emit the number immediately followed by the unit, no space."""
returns 5200rpm
